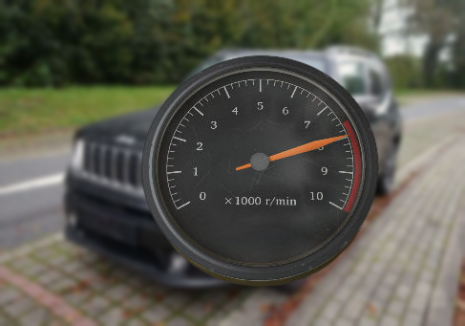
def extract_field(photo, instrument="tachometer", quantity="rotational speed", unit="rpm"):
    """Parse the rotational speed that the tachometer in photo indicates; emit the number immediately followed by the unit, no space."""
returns 8000rpm
